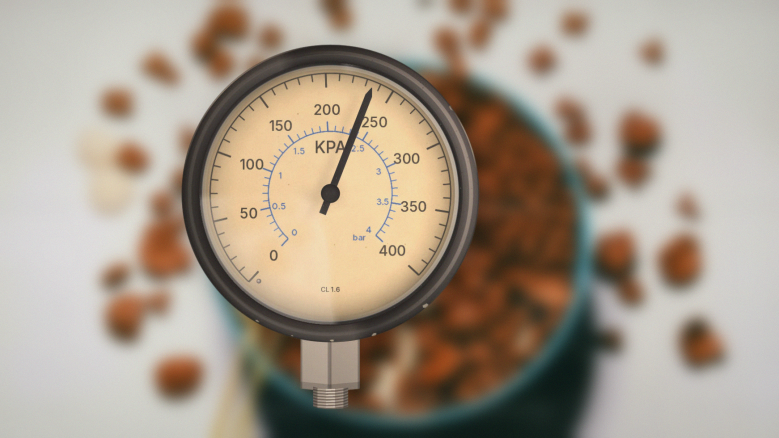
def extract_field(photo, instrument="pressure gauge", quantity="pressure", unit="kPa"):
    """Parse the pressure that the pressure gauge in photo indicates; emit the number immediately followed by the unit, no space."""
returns 235kPa
